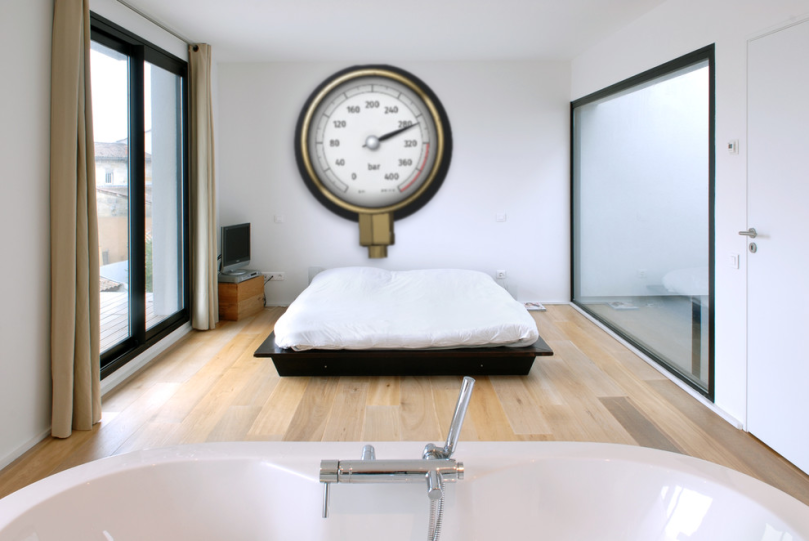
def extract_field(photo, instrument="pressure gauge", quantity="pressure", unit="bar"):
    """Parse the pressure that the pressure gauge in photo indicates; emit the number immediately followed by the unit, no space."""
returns 290bar
